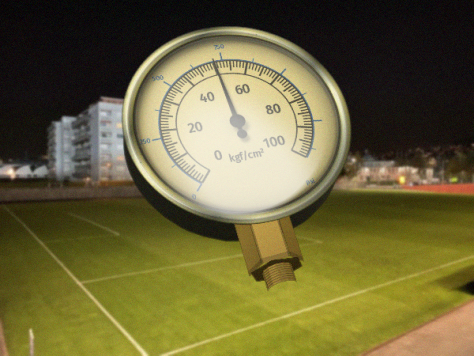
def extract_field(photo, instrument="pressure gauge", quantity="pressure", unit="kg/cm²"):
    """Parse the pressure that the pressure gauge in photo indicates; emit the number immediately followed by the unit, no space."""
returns 50kg/cm²
